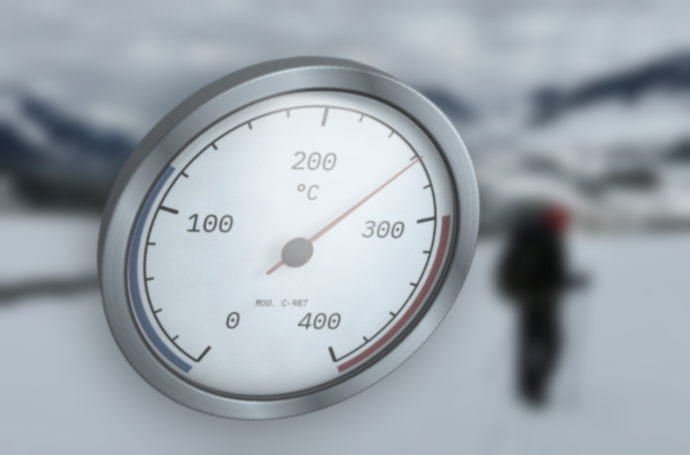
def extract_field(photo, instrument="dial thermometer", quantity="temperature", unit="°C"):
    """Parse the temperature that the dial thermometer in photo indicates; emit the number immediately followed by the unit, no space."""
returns 260°C
